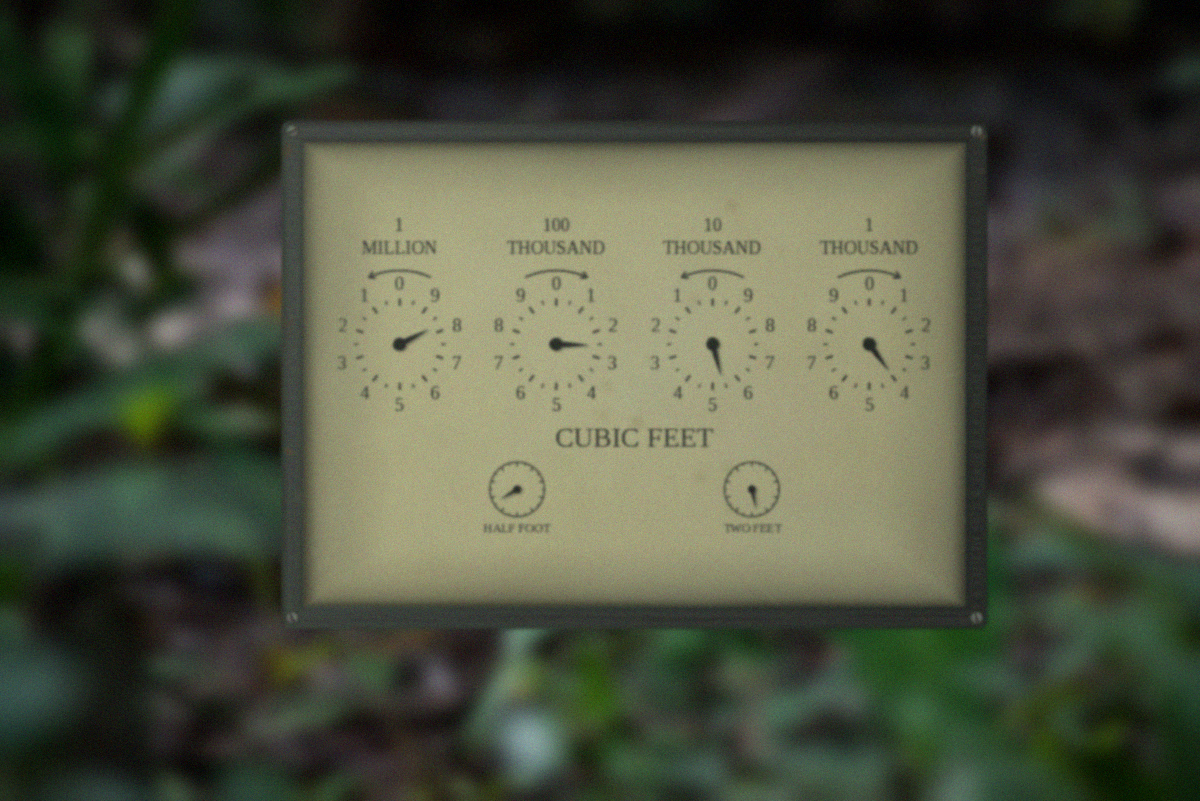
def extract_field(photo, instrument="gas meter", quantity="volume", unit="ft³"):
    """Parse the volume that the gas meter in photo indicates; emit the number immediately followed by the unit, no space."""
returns 825400ft³
